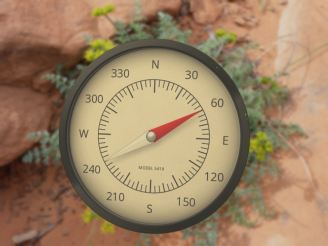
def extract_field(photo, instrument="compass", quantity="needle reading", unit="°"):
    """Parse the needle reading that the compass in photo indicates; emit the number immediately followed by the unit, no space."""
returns 60°
